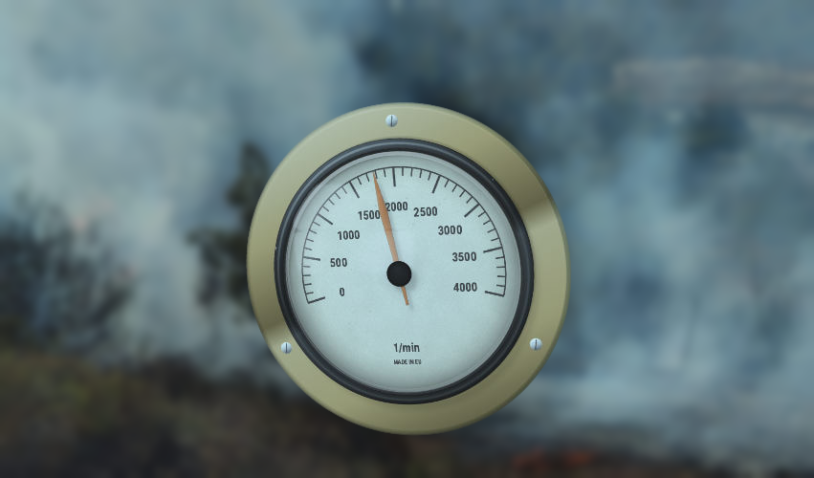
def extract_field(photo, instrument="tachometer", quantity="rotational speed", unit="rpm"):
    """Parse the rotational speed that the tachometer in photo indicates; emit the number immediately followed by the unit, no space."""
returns 1800rpm
